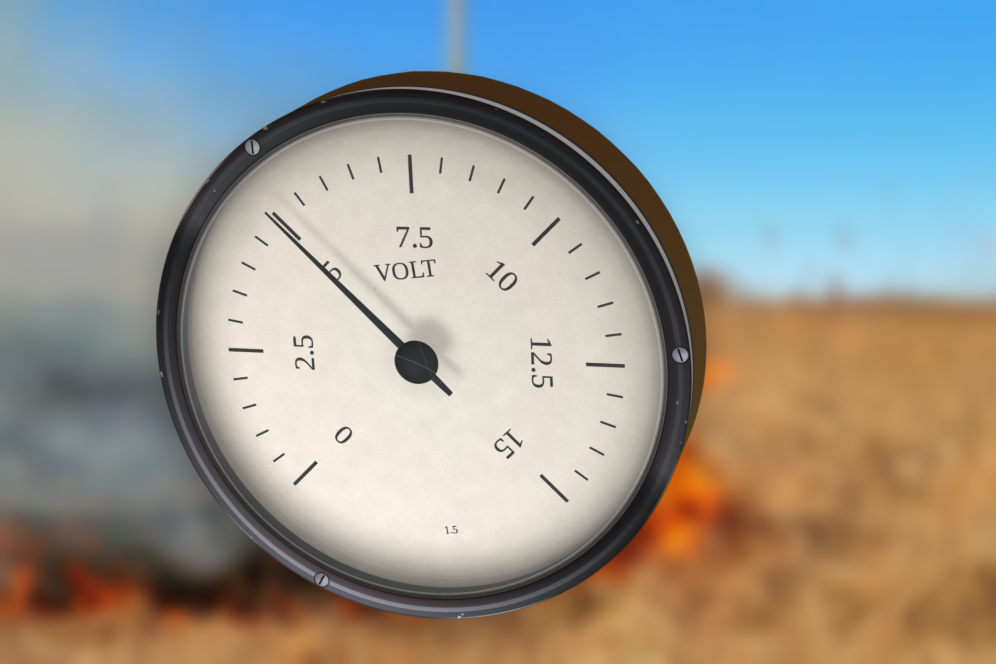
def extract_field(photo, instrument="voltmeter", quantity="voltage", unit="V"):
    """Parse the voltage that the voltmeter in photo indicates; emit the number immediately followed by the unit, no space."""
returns 5V
